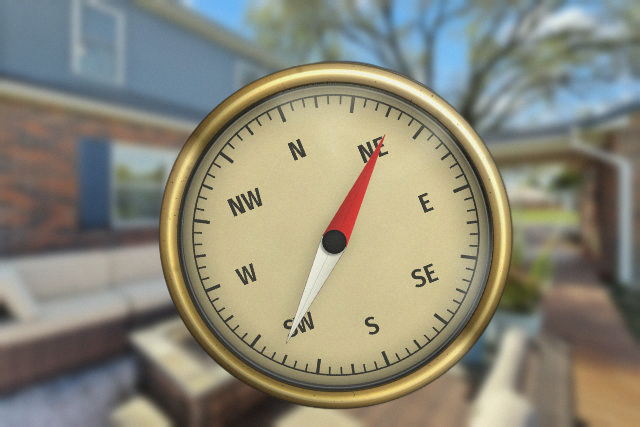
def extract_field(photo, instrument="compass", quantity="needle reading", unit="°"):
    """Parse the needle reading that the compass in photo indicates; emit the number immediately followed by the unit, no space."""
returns 47.5°
